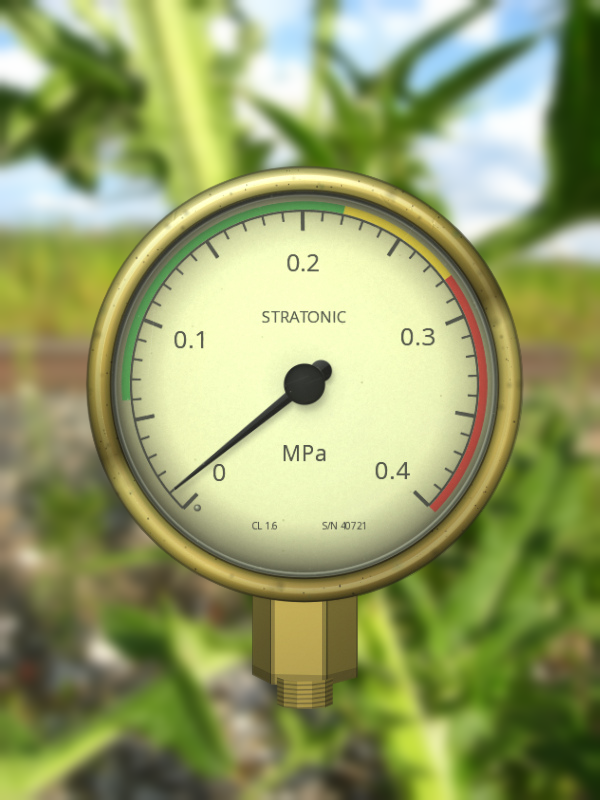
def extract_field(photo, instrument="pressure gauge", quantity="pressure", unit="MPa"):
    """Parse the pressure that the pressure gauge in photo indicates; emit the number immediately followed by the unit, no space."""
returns 0.01MPa
